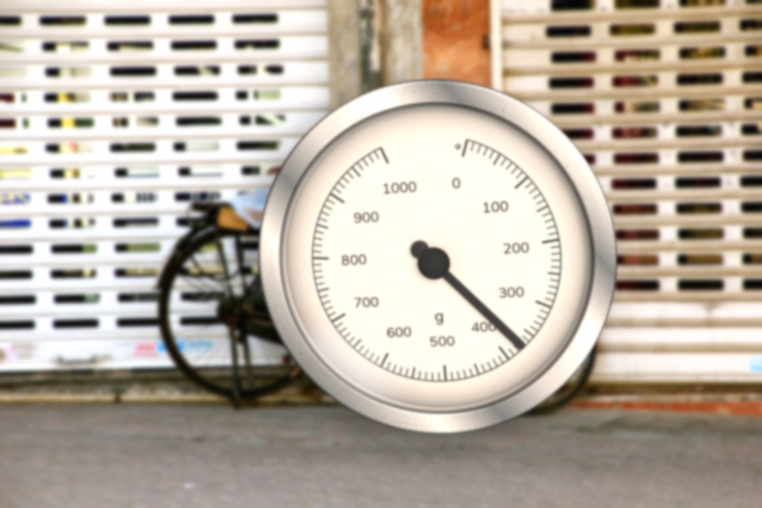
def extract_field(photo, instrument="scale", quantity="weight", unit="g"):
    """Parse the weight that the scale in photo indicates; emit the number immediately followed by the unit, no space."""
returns 370g
